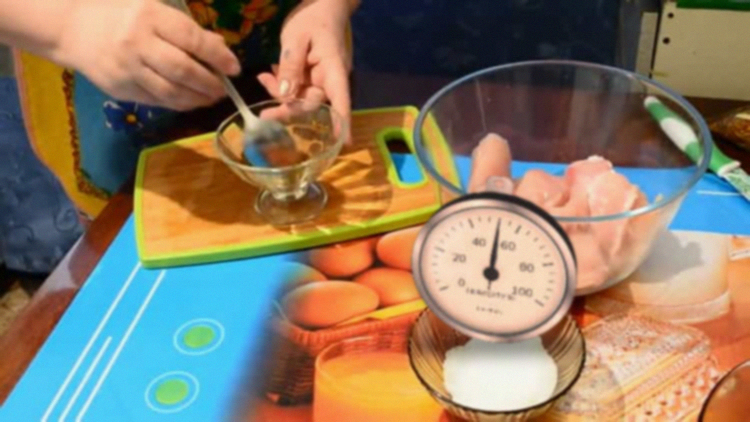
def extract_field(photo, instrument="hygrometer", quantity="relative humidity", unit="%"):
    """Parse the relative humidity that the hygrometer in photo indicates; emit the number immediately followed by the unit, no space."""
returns 52%
